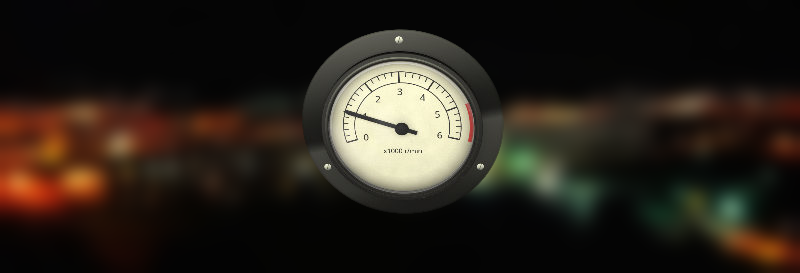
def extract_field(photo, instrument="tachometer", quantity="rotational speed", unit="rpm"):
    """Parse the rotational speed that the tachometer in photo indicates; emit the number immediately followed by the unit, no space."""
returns 1000rpm
